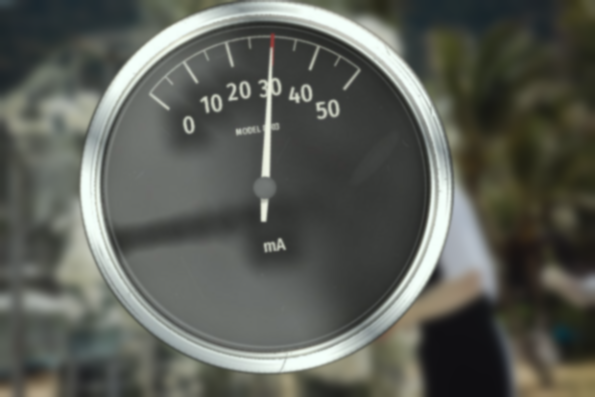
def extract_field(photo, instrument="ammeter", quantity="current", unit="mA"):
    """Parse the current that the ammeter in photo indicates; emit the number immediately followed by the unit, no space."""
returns 30mA
